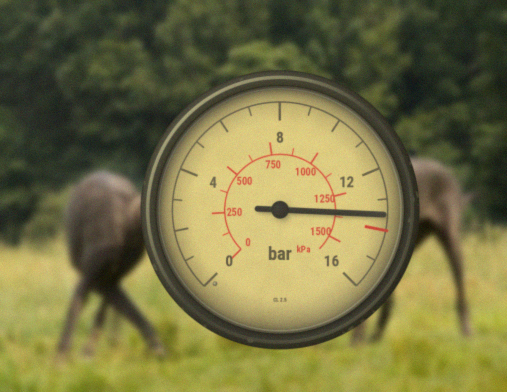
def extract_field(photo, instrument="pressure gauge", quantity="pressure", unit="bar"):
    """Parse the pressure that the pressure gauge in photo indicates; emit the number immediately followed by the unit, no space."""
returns 13.5bar
